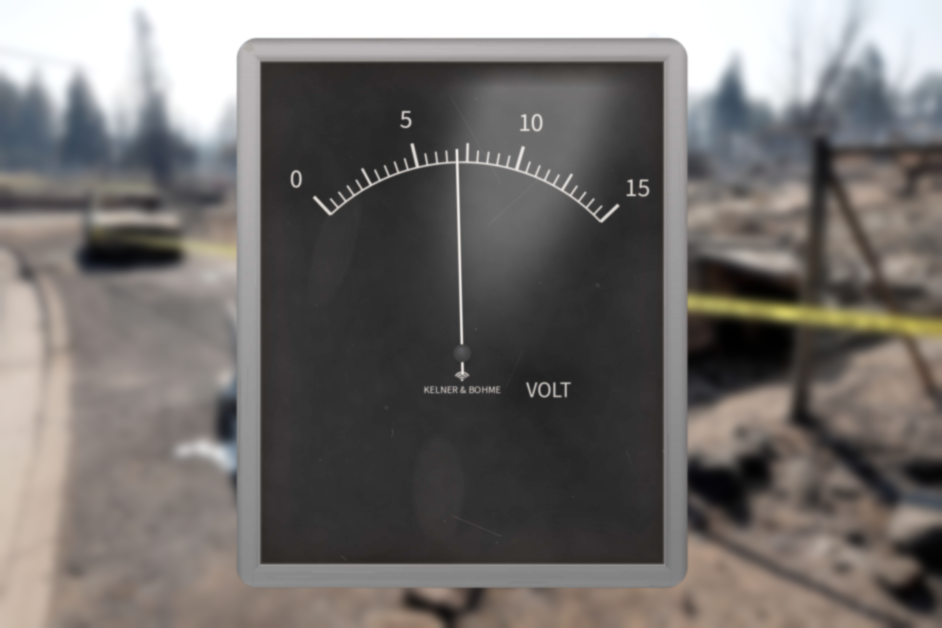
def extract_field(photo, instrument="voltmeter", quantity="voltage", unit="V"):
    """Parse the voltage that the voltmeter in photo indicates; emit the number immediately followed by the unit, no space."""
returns 7V
